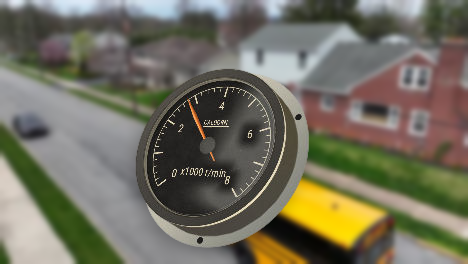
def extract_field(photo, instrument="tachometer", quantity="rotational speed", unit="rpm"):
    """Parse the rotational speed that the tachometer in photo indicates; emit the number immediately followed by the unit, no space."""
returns 2800rpm
